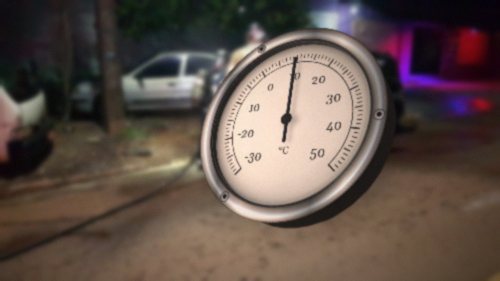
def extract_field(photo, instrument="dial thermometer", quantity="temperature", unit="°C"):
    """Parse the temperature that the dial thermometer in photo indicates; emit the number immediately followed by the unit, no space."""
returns 10°C
